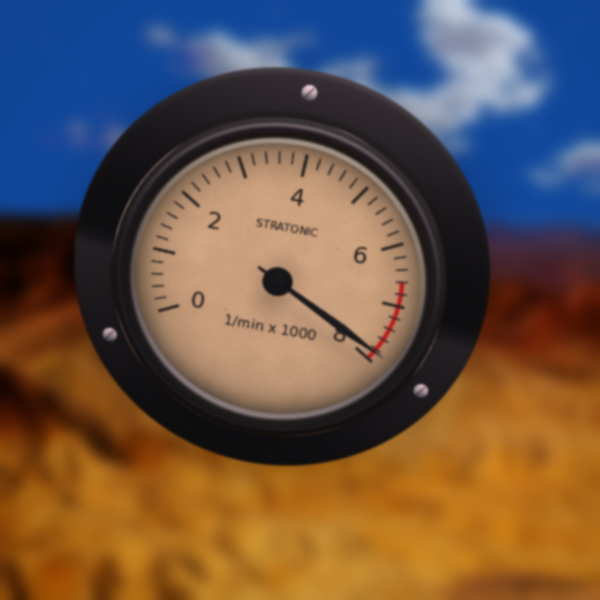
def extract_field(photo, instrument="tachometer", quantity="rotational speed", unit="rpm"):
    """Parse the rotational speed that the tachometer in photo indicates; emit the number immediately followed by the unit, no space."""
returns 7800rpm
